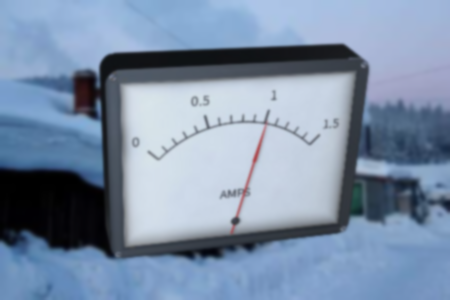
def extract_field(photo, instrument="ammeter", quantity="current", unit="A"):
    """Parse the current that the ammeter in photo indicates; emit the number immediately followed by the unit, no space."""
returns 1A
